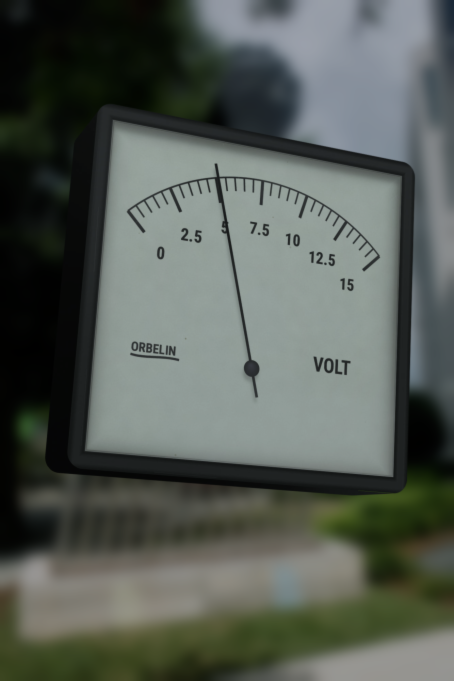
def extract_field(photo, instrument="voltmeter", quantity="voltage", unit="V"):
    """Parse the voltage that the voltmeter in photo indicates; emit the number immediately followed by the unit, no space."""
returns 5V
